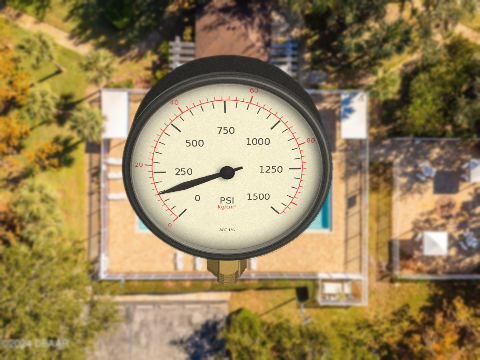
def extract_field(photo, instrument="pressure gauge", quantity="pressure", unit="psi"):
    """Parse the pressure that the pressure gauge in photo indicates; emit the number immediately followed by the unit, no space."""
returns 150psi
